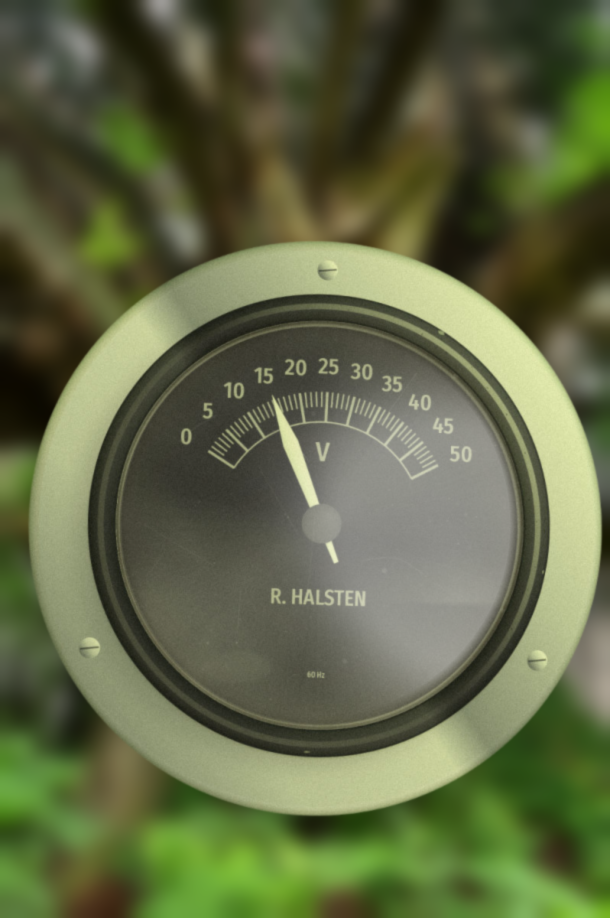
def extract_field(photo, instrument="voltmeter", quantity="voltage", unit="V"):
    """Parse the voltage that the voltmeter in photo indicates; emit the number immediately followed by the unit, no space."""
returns 15V
